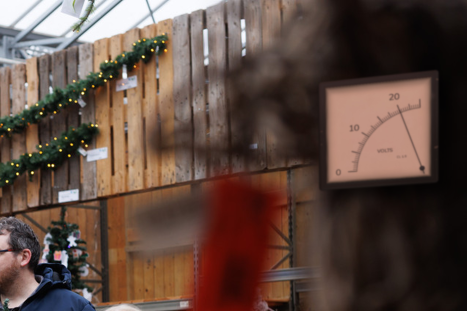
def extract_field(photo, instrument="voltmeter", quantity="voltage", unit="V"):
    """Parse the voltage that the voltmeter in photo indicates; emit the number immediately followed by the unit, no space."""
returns 20V
